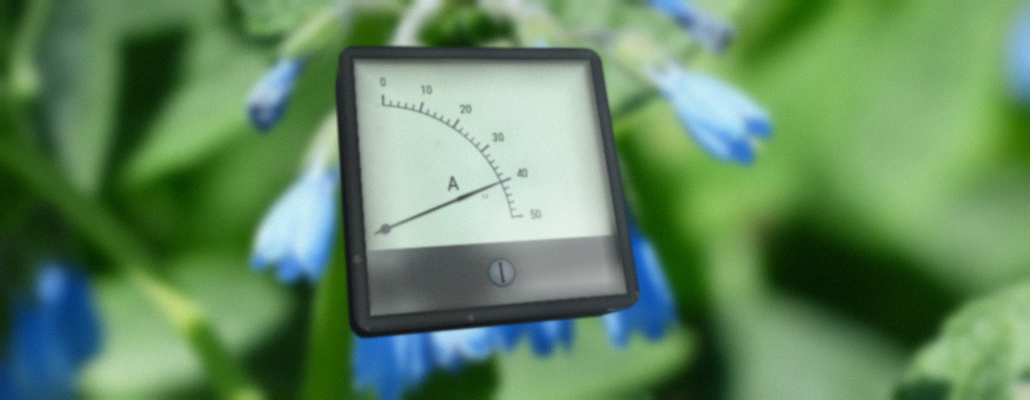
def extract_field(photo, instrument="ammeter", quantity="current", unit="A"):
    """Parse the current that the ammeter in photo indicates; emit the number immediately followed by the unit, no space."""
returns 40A
